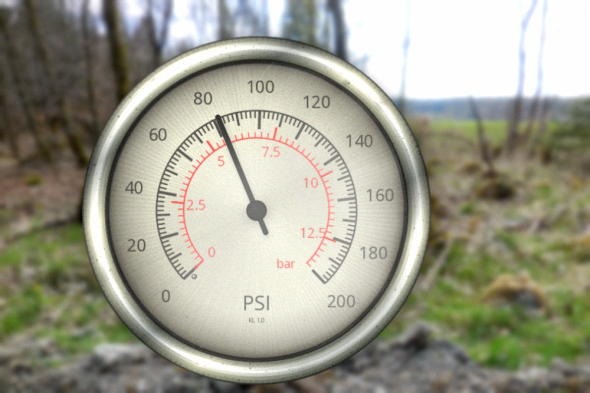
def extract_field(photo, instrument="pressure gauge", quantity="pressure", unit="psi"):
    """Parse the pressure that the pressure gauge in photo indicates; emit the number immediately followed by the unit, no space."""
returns 82psi
